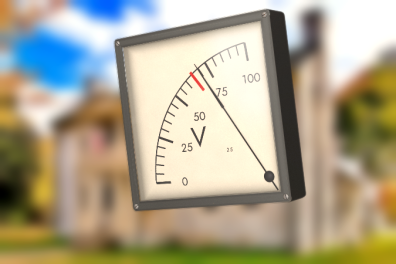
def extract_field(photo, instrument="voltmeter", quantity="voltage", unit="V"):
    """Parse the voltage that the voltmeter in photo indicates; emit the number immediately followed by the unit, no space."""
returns 70V
